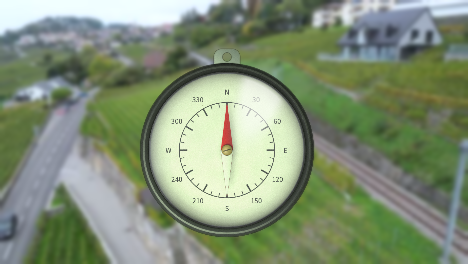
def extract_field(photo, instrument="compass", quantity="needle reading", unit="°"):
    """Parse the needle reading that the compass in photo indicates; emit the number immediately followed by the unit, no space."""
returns 0°
